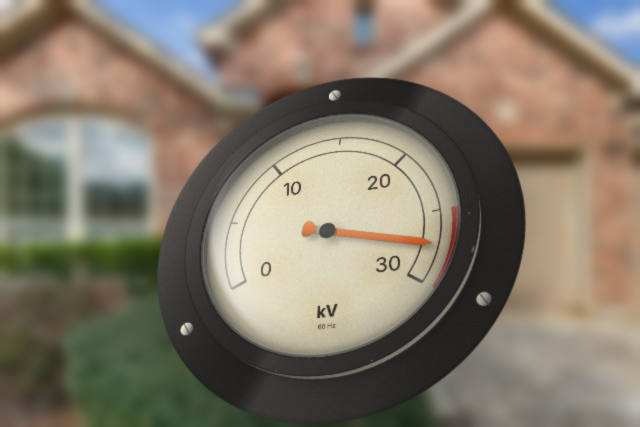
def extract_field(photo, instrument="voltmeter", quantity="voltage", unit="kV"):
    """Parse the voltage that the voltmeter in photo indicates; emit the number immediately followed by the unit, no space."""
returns 27.5kV
